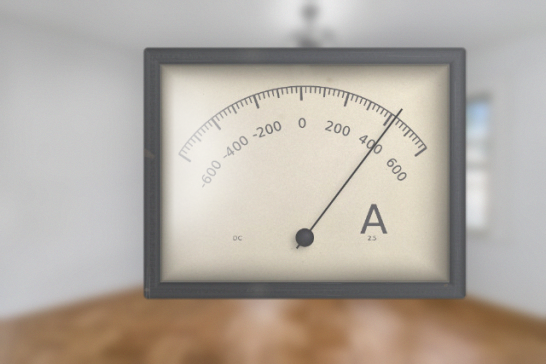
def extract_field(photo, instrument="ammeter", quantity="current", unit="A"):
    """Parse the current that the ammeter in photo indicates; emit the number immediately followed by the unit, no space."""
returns 420A
